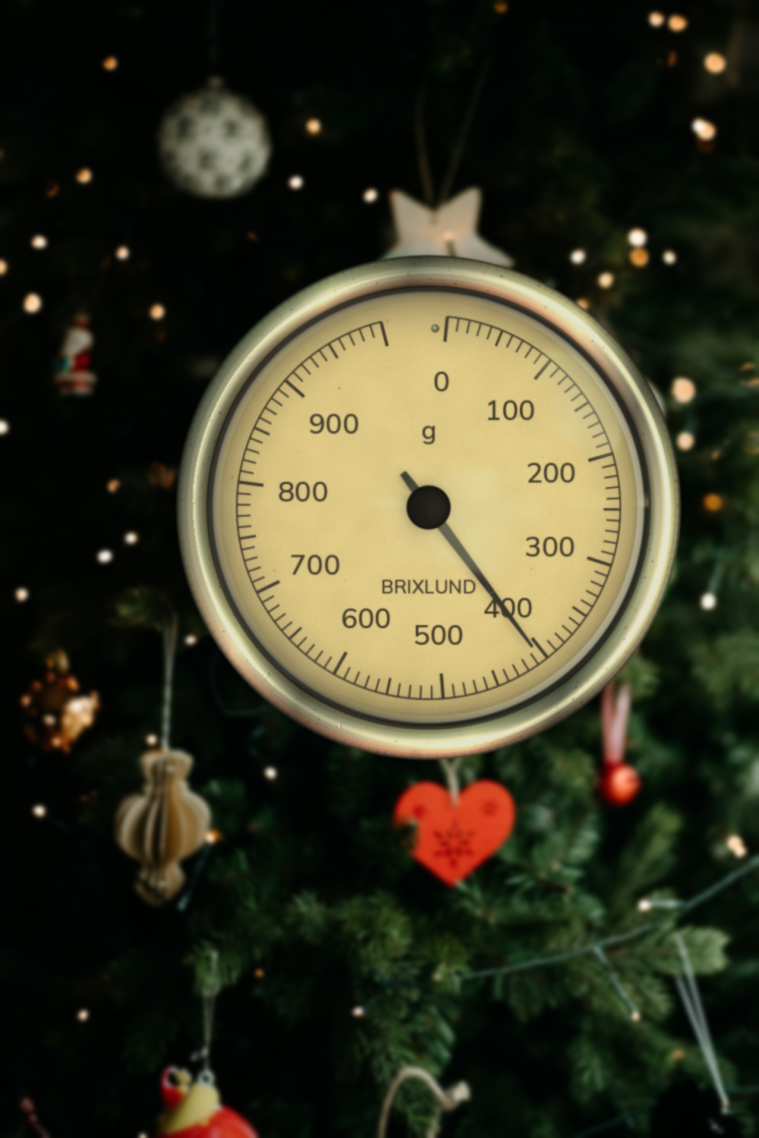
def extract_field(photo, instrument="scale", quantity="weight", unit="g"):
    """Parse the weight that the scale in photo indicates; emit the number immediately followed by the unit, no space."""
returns 405g
